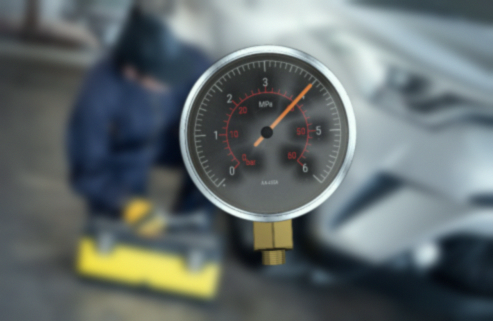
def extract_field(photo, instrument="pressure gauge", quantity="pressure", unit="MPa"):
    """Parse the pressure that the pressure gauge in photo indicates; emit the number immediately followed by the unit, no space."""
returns 4MPa
